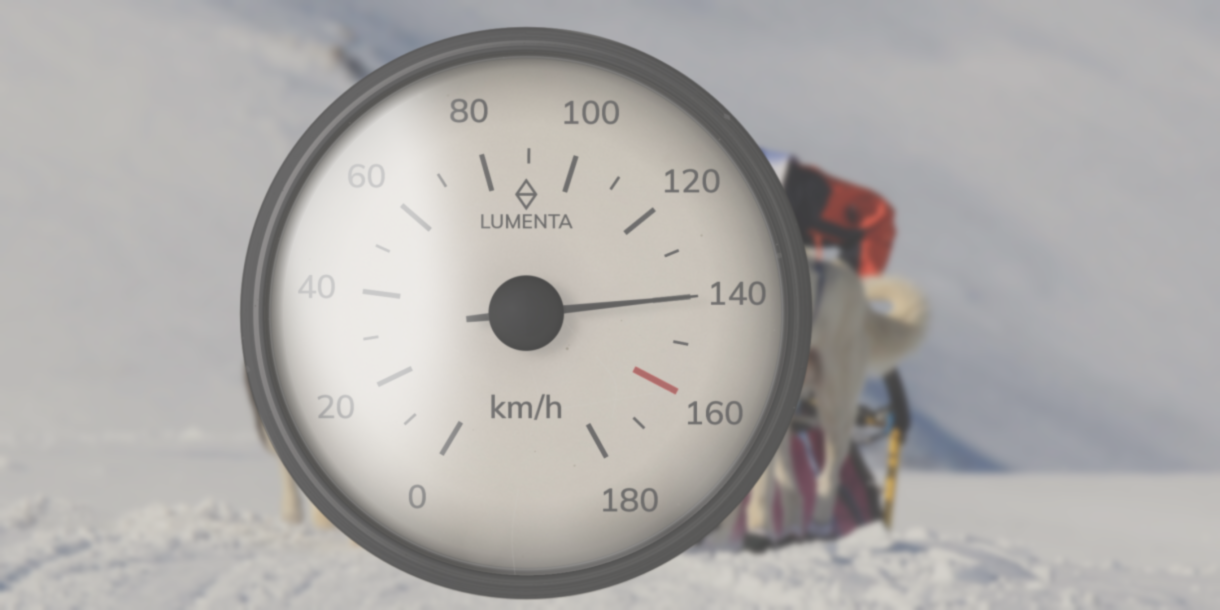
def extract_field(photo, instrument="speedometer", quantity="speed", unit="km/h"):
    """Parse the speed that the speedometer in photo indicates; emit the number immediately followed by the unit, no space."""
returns 140km/h
